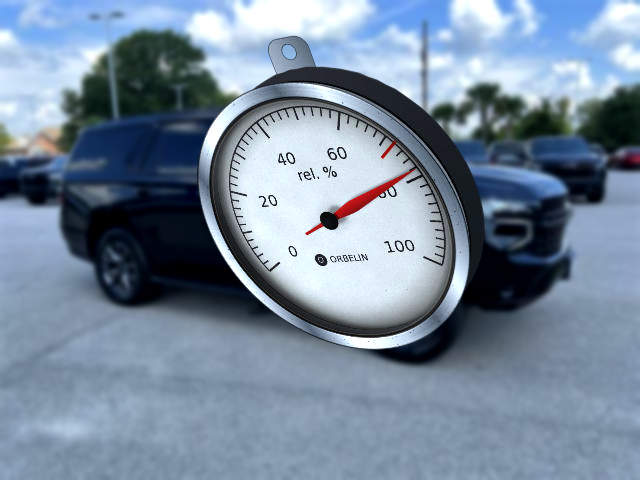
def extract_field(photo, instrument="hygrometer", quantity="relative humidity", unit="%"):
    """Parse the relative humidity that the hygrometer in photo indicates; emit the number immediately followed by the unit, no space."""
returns 78%
